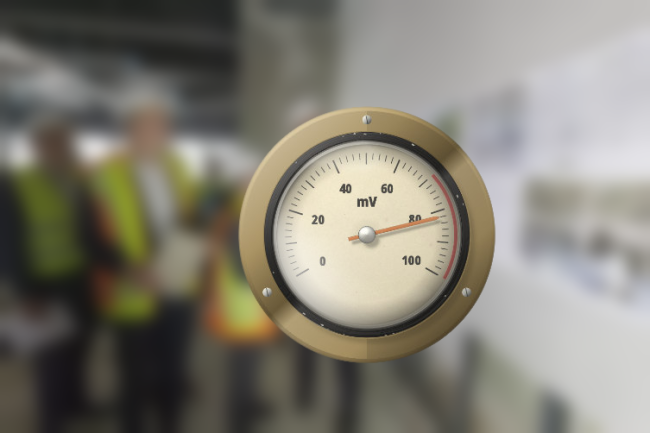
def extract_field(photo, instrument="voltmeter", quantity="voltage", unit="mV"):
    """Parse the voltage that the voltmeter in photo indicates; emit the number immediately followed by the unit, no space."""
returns 82mV
